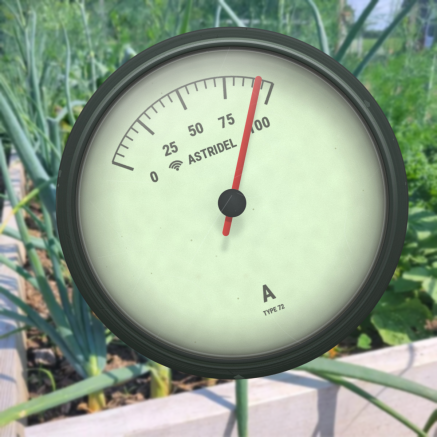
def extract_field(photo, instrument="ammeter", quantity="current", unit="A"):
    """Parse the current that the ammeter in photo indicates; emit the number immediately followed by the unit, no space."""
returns 92.5A
